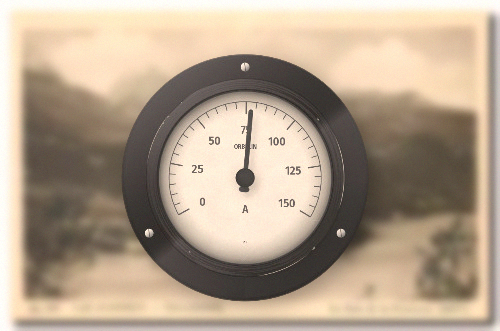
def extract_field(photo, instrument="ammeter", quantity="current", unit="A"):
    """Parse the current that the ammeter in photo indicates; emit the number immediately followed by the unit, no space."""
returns 77.5A
